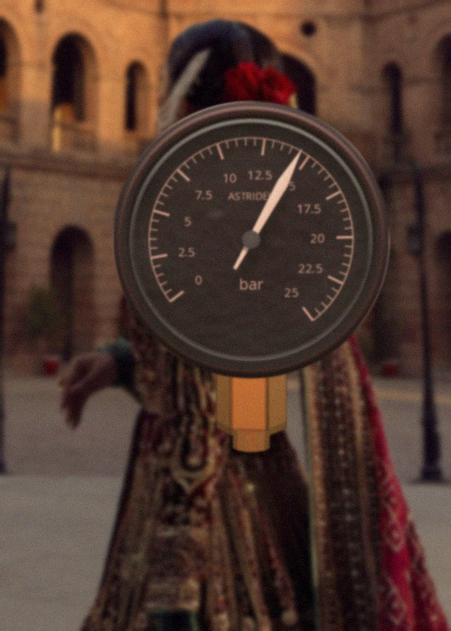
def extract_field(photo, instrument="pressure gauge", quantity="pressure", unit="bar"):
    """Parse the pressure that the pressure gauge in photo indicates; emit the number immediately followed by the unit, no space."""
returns 14.5bar
